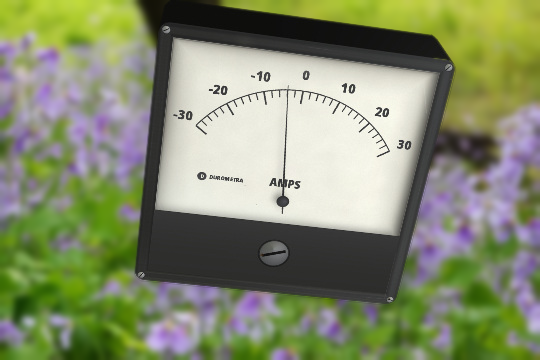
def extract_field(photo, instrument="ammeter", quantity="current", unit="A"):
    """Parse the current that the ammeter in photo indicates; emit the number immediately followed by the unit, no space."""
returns -4A
